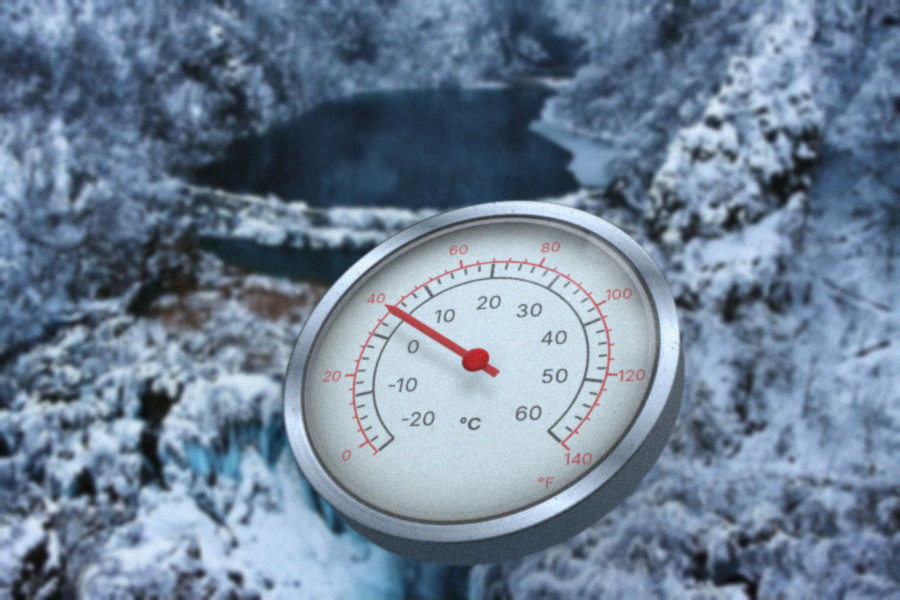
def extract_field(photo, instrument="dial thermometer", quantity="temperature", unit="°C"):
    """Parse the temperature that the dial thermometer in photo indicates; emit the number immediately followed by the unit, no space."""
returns 4°C
